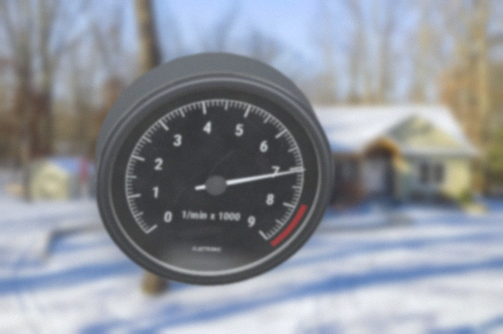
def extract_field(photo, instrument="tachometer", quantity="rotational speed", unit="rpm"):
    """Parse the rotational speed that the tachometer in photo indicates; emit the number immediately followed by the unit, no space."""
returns 7000rpm
